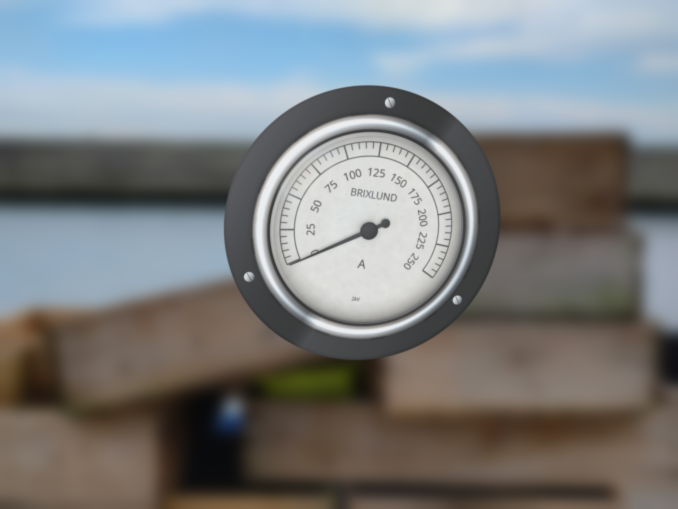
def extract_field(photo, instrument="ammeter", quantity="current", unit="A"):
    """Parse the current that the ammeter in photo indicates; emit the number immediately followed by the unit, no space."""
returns 0A
